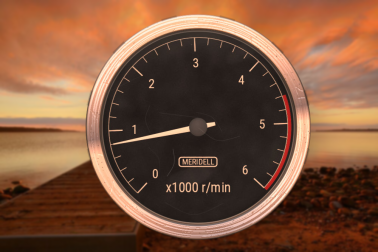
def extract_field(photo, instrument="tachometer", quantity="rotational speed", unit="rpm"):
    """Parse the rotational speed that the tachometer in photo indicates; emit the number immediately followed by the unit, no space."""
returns 800rpm
